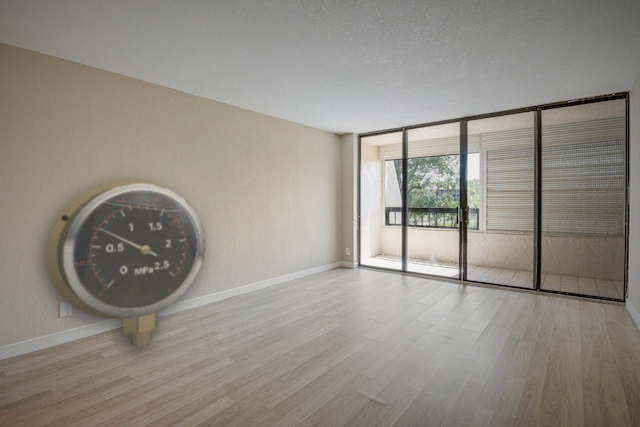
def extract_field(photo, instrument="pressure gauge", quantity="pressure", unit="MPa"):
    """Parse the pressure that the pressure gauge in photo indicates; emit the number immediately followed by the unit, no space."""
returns 0.7MPa
